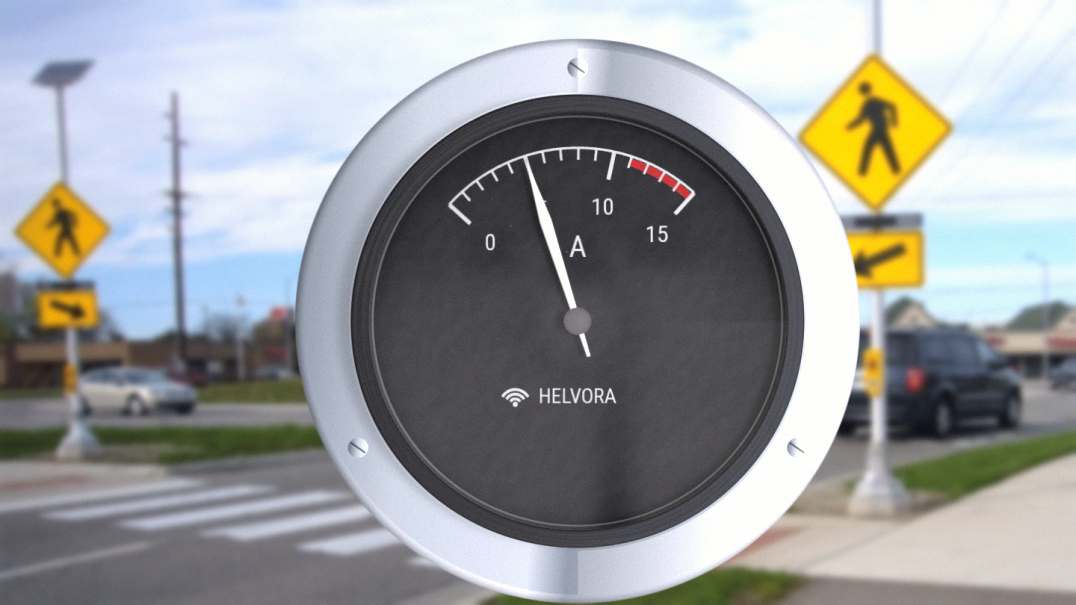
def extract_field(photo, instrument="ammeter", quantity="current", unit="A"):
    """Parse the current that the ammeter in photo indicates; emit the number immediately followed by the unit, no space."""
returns 5A
